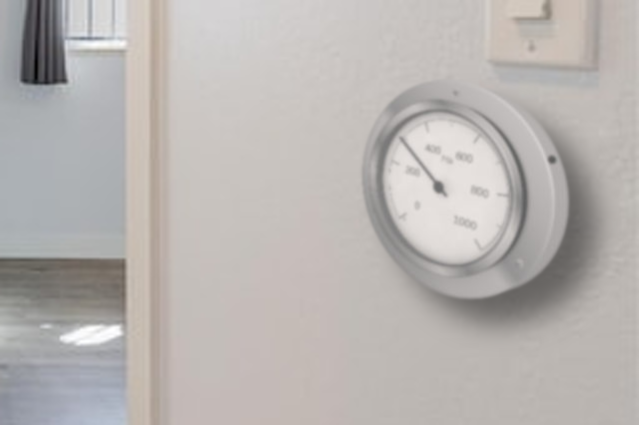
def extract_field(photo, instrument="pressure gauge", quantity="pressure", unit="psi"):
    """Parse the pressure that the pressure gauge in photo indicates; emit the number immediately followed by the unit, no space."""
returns 300psi
